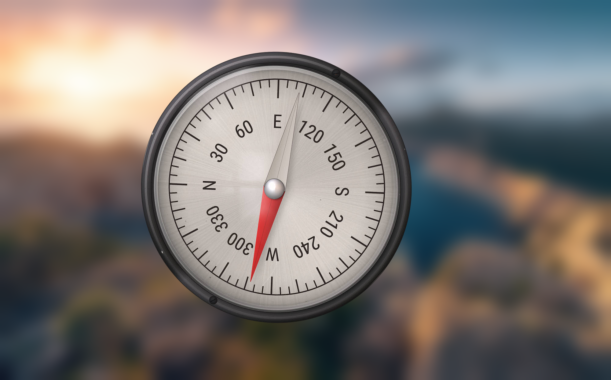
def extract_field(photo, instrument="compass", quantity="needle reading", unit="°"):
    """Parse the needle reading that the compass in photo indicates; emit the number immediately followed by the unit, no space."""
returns 282.5°
